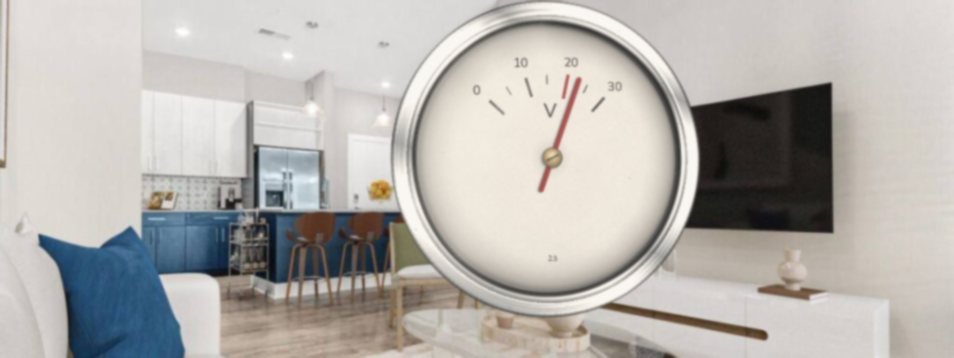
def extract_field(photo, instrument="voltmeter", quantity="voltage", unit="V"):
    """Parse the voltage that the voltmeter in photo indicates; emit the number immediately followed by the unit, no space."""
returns 22.5V
